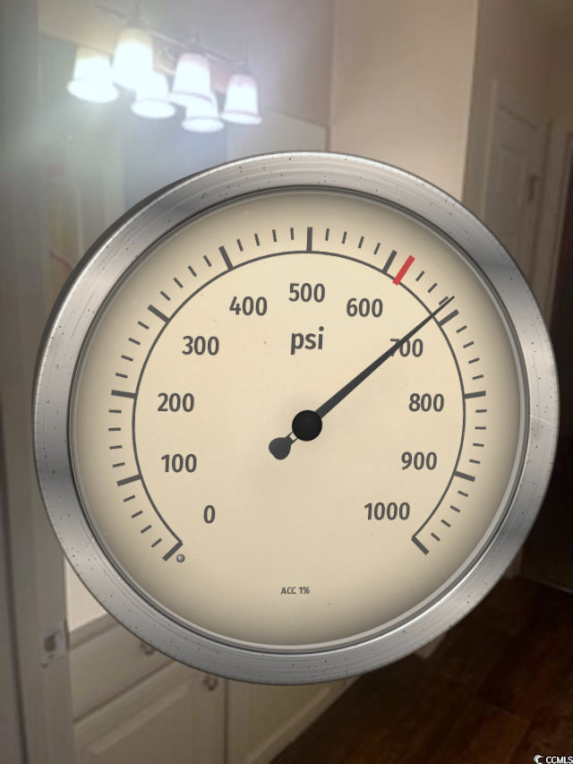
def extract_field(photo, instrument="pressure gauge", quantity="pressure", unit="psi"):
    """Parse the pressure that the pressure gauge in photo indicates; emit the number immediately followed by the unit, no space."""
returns 680psi
